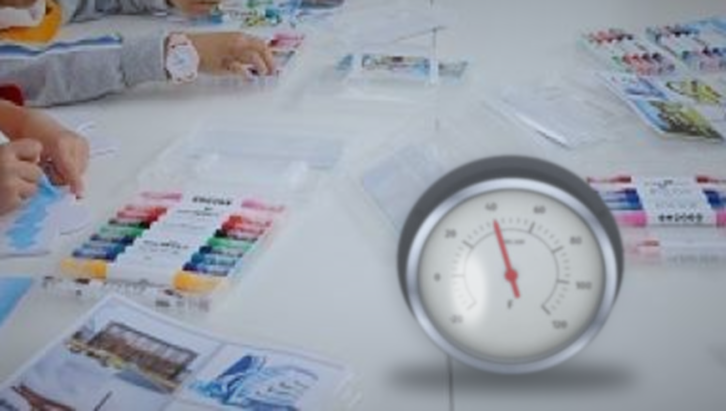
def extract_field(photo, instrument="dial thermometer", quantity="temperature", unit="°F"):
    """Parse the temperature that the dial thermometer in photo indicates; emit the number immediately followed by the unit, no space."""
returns 40°F
